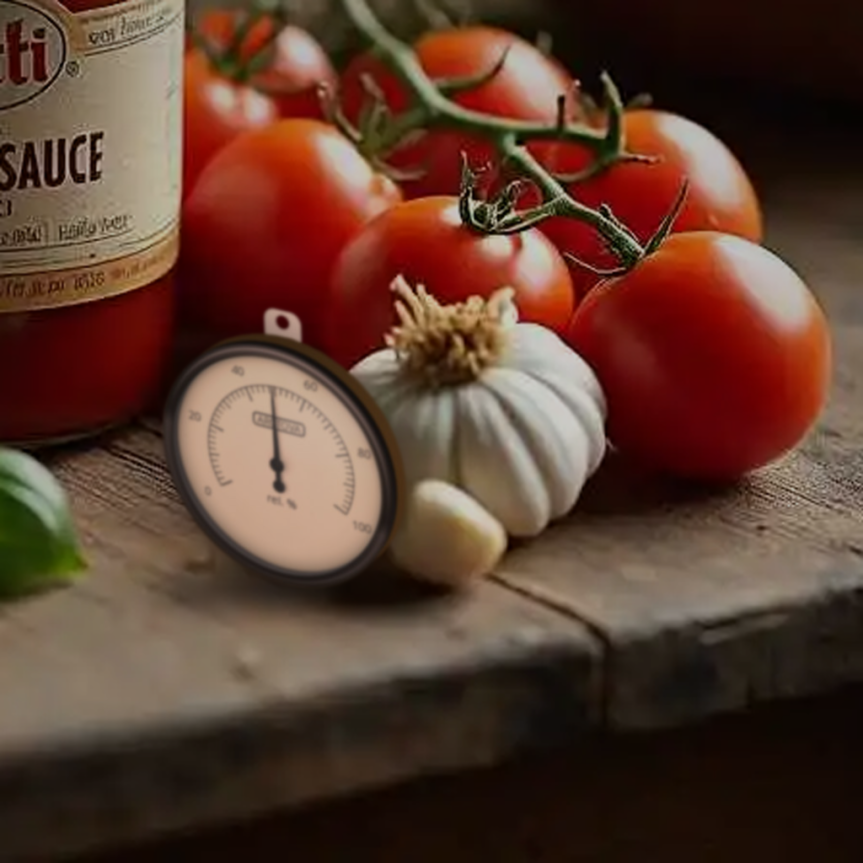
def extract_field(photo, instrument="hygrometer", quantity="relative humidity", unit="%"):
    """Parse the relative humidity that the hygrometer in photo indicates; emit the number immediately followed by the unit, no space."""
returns 50%
